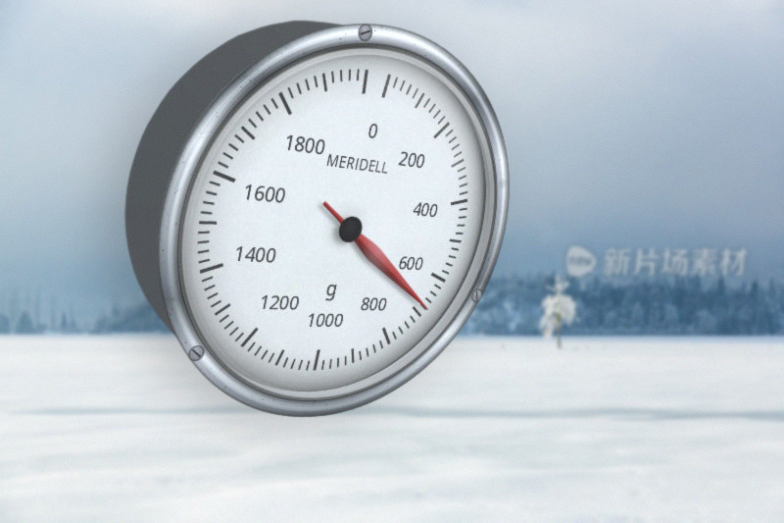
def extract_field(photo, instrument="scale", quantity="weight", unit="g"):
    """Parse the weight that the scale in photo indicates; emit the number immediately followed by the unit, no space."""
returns 680g
